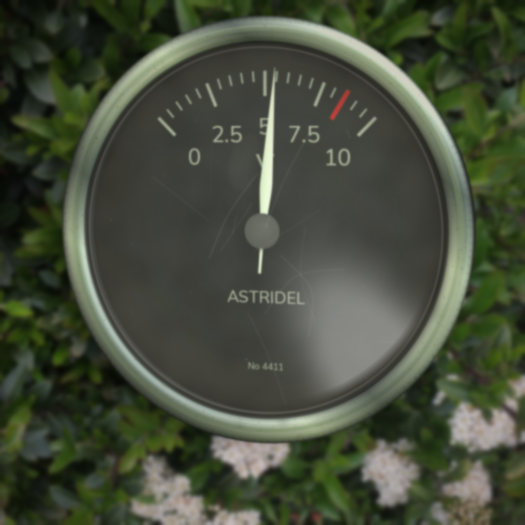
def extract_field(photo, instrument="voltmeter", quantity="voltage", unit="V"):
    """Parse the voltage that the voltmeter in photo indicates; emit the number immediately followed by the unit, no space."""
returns 5.5V
